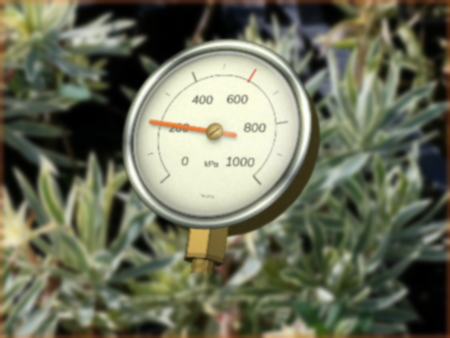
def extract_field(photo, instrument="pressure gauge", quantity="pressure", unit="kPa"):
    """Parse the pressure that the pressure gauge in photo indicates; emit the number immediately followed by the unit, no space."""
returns 200kPa
